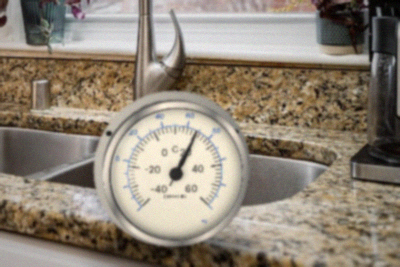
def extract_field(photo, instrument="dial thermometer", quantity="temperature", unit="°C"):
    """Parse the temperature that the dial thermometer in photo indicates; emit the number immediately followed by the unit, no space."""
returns 20°C
